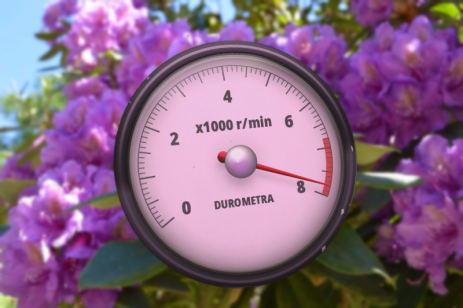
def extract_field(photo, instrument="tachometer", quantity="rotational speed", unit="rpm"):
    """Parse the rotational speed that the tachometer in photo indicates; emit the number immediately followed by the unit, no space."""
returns 7800rpm
